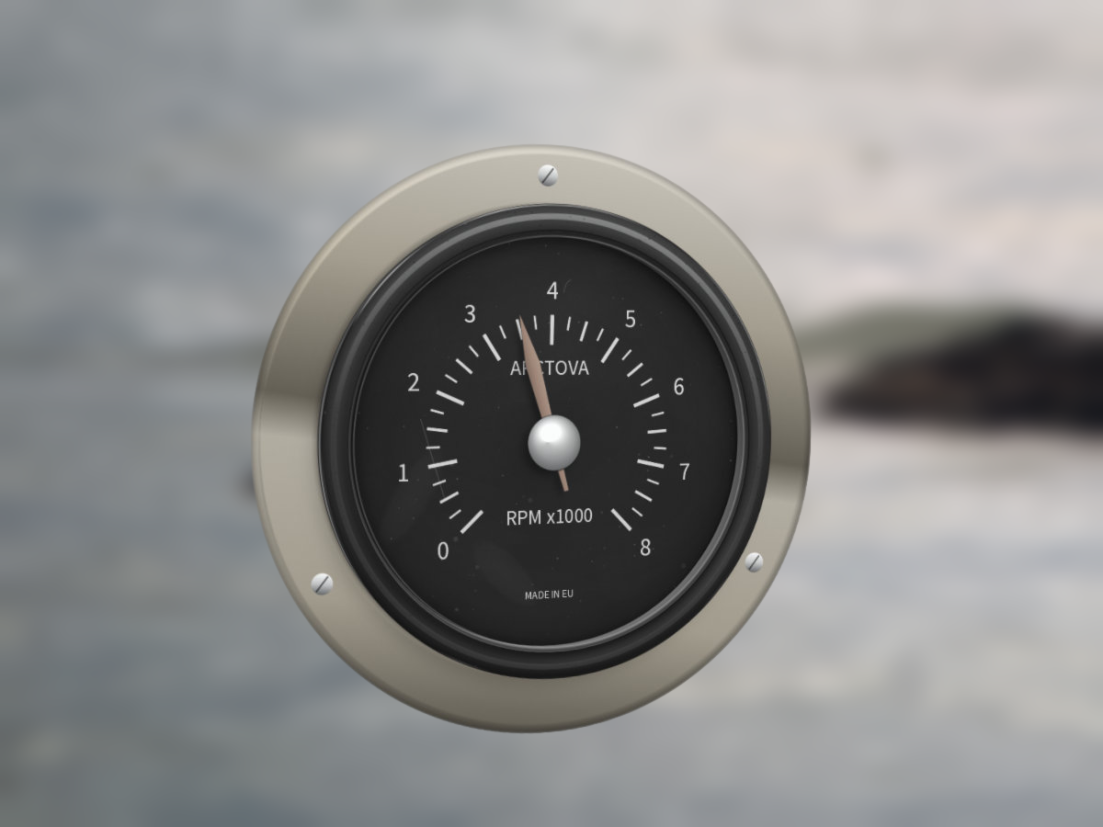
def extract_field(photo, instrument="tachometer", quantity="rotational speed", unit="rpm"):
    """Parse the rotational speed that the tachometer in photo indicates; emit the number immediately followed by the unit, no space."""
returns 3500rpm
